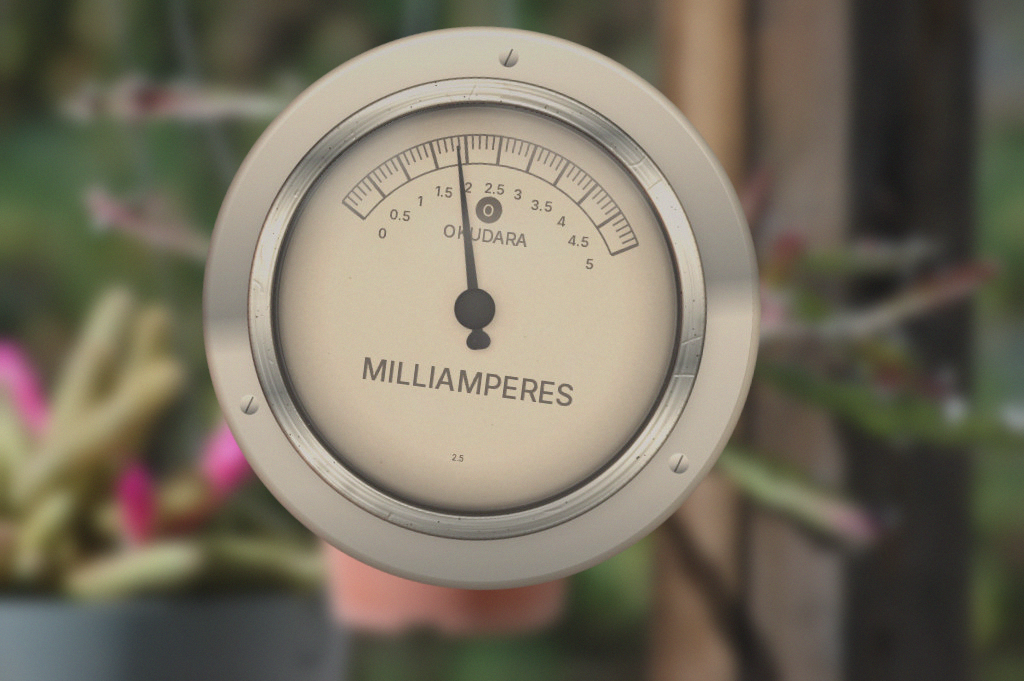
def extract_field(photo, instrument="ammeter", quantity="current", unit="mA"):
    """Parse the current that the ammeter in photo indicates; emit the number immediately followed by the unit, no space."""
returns 1.9mA
